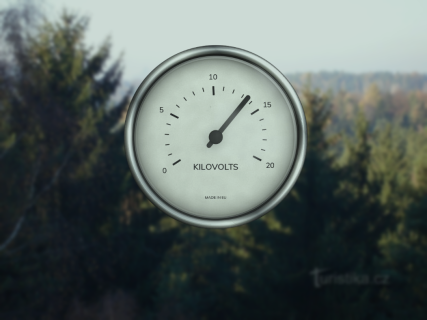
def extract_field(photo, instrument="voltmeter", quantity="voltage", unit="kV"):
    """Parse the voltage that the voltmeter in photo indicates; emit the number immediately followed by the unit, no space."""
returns 13.5kV
